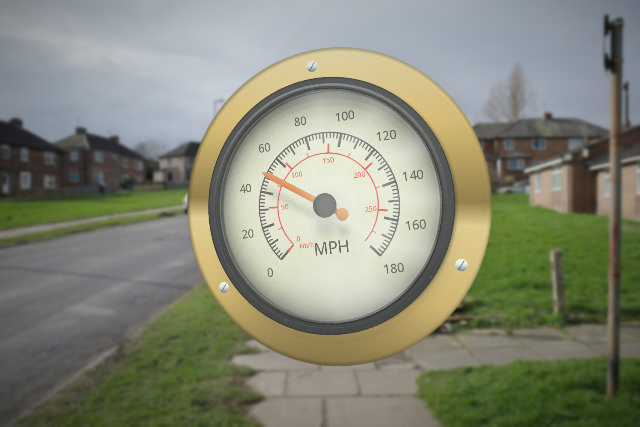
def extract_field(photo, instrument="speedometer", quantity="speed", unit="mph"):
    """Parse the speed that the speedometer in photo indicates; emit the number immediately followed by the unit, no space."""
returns 50mph
